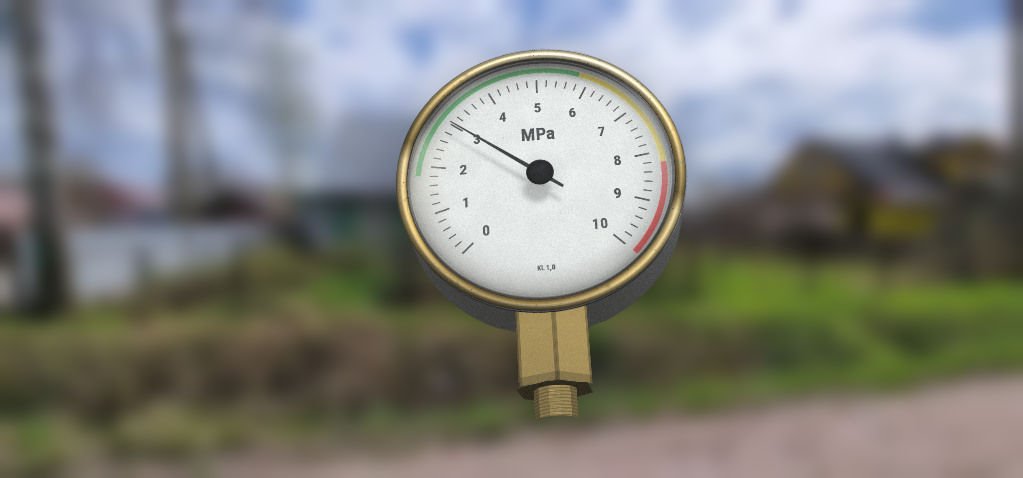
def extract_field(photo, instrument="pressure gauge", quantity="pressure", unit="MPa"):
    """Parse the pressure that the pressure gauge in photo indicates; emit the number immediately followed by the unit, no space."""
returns 3MPa
